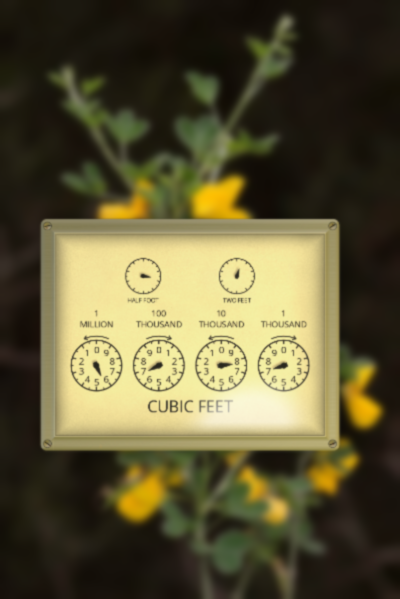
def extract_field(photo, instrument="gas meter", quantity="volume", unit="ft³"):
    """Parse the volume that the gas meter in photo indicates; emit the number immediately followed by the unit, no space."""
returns 567700ft³
